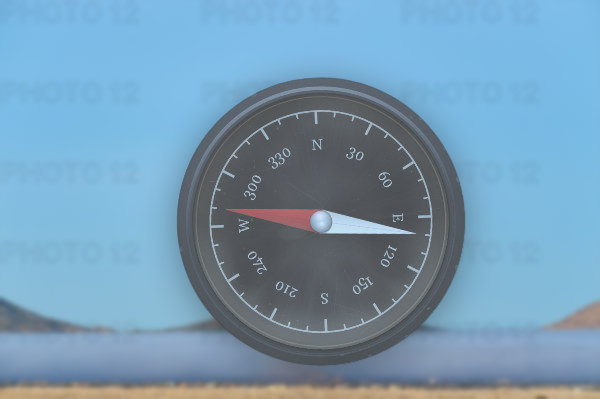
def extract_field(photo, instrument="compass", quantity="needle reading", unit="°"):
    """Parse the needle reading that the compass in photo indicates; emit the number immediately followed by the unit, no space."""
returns 280°
